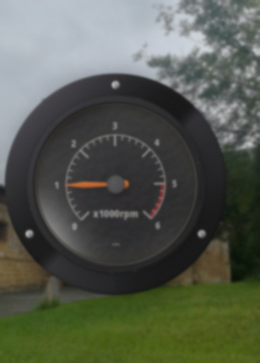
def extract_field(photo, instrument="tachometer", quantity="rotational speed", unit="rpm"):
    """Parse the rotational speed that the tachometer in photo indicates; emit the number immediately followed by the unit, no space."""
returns 1000rpm
